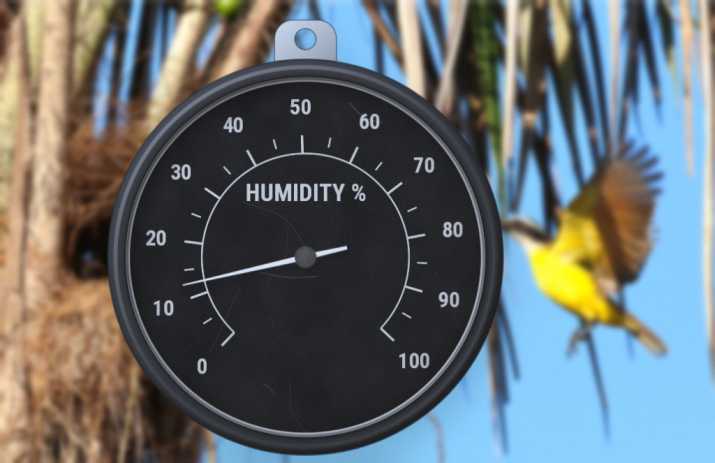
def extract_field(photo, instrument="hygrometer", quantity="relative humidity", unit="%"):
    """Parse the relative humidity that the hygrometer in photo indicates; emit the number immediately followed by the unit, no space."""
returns 12.5%
